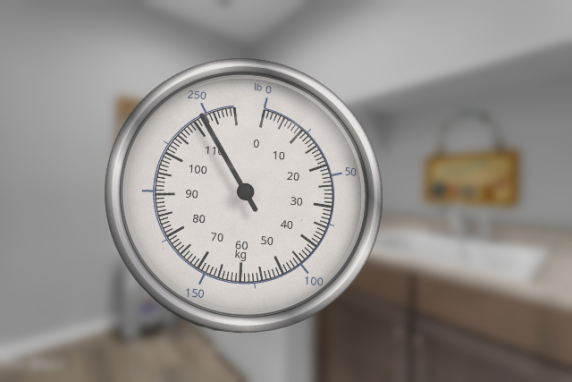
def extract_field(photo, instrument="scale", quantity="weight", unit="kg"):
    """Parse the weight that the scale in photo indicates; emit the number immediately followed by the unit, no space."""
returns 112kg
